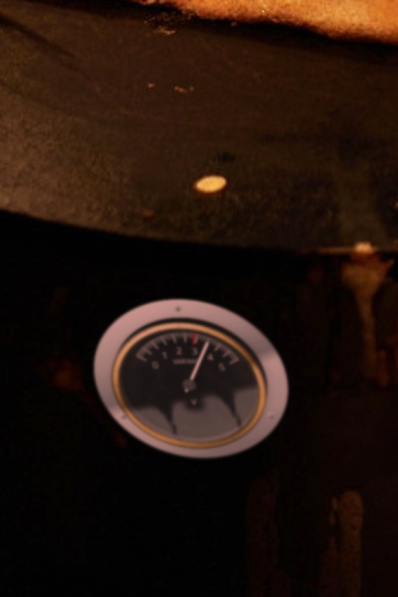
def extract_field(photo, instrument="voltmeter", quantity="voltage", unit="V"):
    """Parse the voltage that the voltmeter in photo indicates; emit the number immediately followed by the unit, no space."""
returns 3.5V
